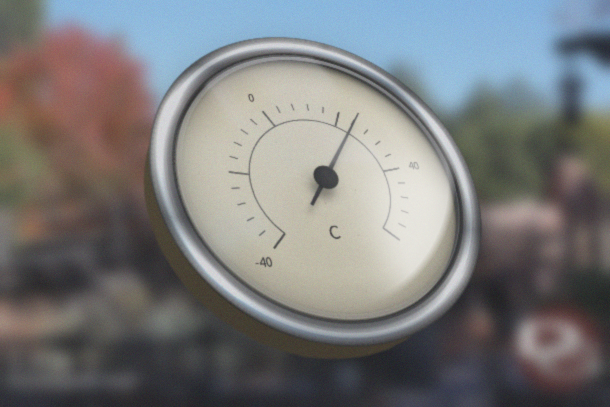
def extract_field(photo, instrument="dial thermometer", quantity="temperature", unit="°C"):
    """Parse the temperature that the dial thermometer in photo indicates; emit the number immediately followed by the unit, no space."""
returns 24°C
